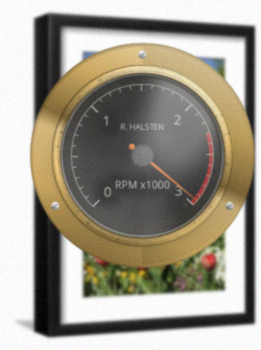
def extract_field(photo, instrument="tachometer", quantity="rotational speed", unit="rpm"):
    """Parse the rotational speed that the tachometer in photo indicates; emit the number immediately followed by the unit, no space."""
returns 2950rpm
